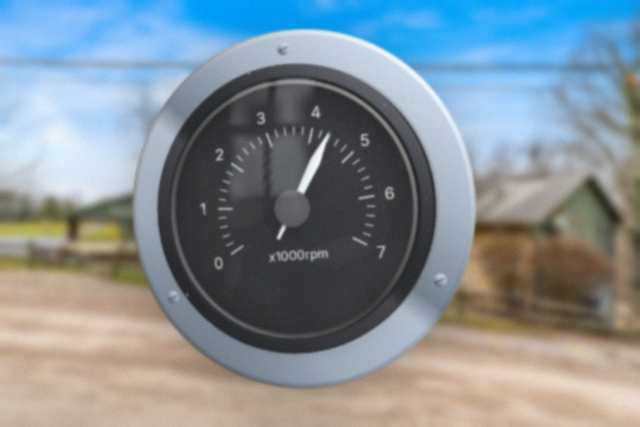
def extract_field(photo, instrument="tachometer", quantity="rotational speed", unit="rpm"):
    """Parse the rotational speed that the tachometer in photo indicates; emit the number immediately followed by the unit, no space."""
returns 4400rpm
